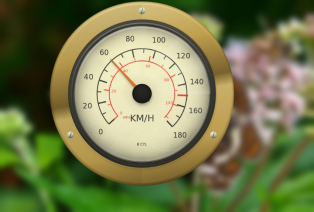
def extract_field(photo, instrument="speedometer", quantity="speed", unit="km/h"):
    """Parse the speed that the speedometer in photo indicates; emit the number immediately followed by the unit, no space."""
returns 60km/h
